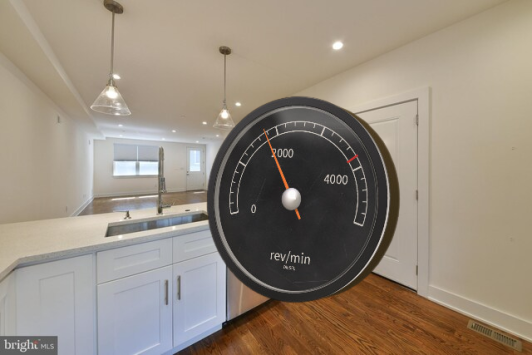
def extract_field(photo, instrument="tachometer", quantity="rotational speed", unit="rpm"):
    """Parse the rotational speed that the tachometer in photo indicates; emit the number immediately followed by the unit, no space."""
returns 1800rpm
